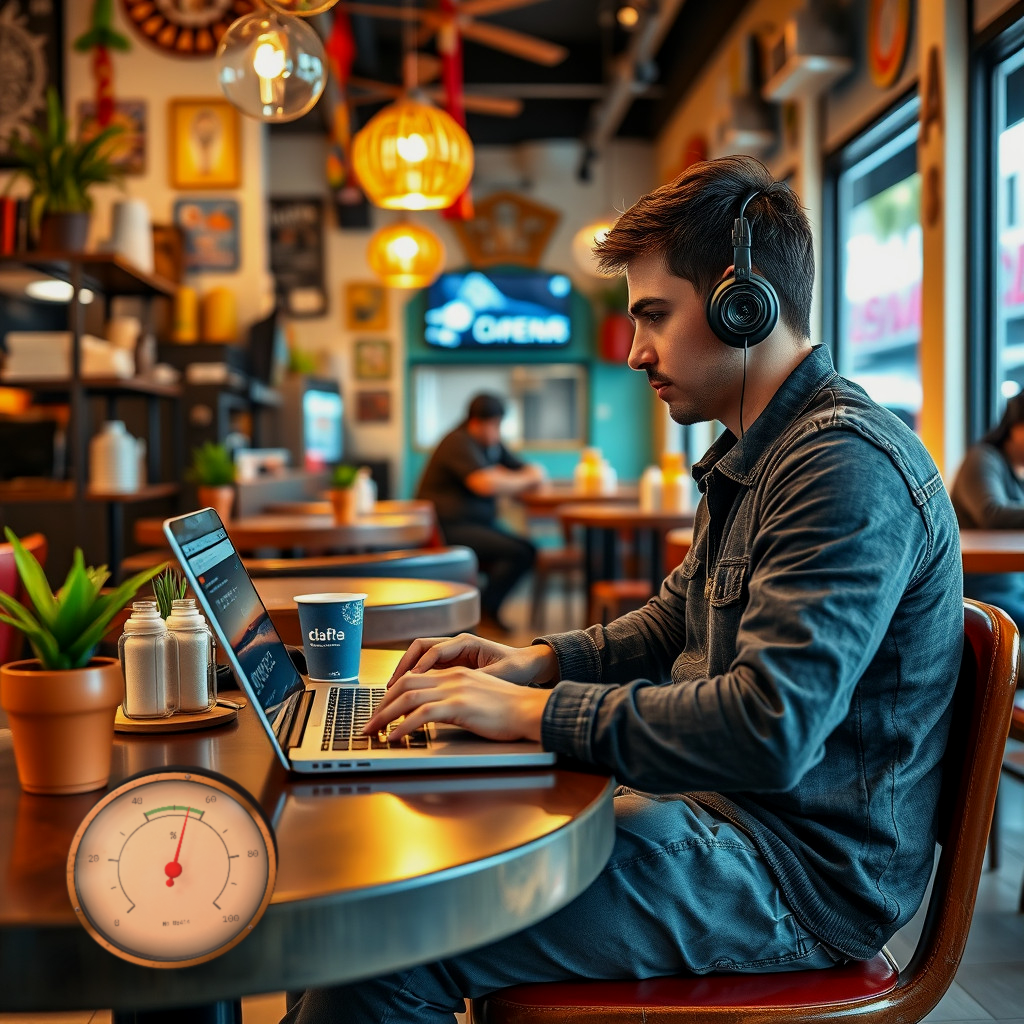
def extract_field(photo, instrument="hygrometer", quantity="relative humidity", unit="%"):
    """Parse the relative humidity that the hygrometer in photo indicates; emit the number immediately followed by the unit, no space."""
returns 55%
